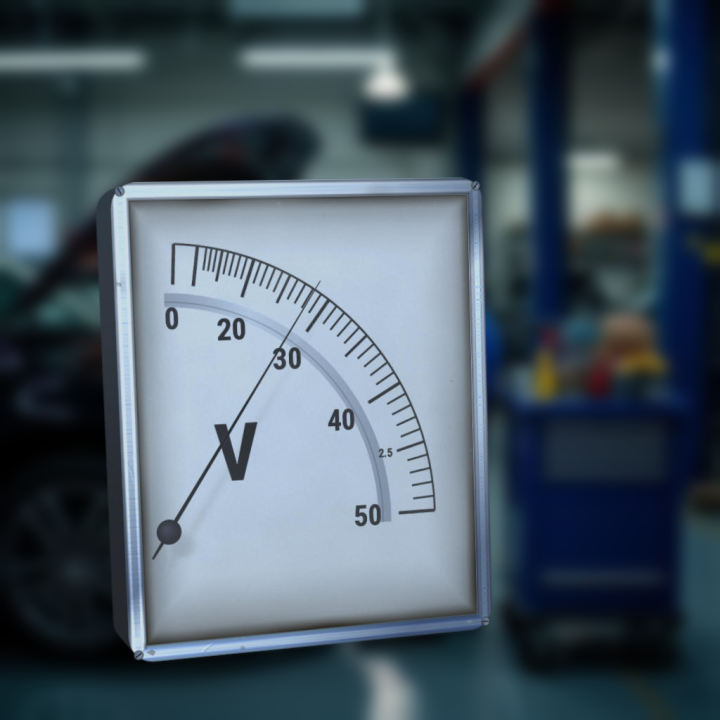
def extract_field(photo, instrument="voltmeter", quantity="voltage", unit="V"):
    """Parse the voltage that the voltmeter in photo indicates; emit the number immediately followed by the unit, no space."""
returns 28V
